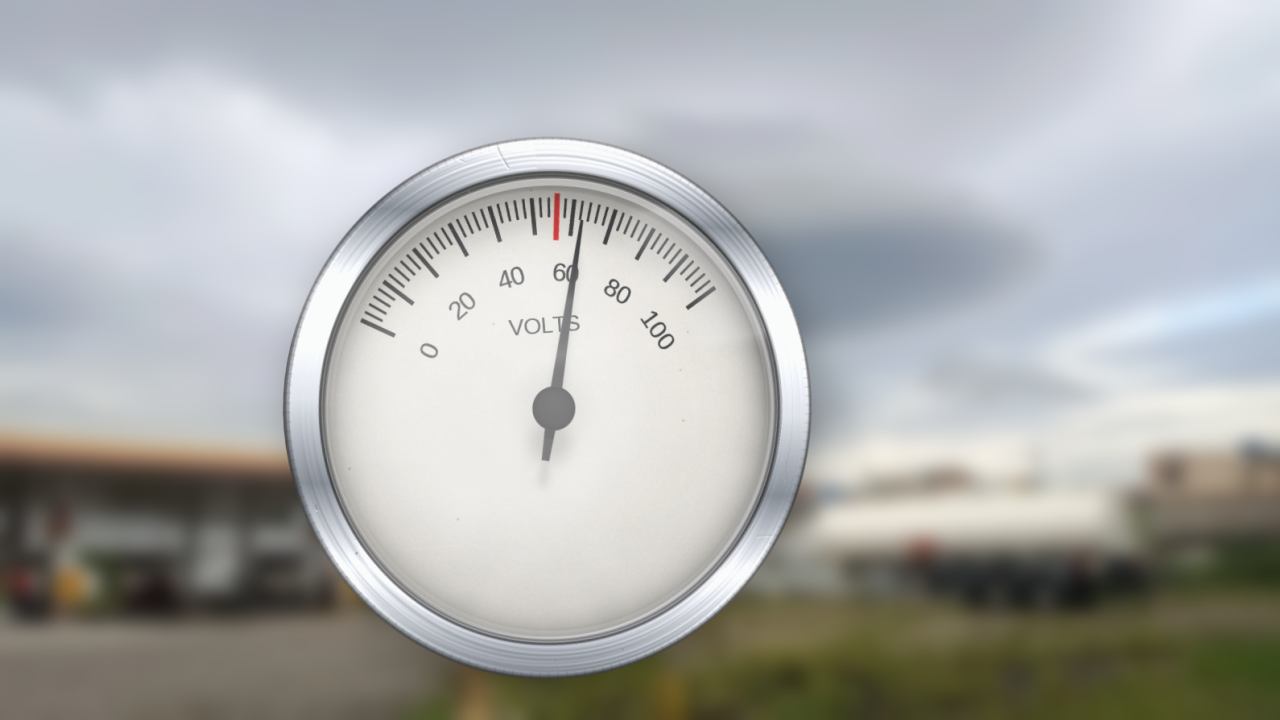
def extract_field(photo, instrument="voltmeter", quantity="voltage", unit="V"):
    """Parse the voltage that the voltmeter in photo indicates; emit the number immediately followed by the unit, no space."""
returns 62V
